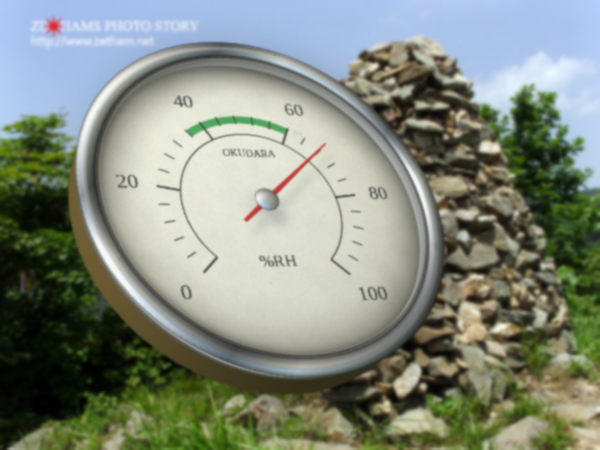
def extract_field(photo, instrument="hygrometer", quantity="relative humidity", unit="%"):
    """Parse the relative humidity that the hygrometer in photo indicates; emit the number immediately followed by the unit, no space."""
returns 68%
